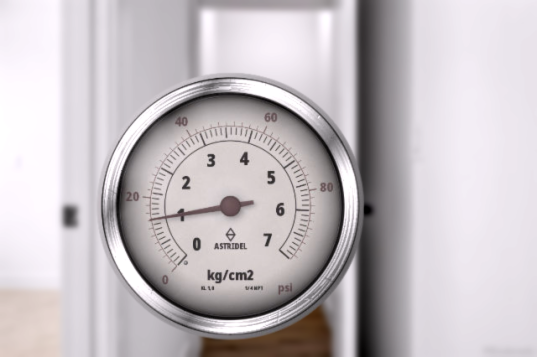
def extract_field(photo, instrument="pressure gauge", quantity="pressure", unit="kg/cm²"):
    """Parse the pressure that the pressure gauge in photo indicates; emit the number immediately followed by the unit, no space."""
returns 1kg/cm²
